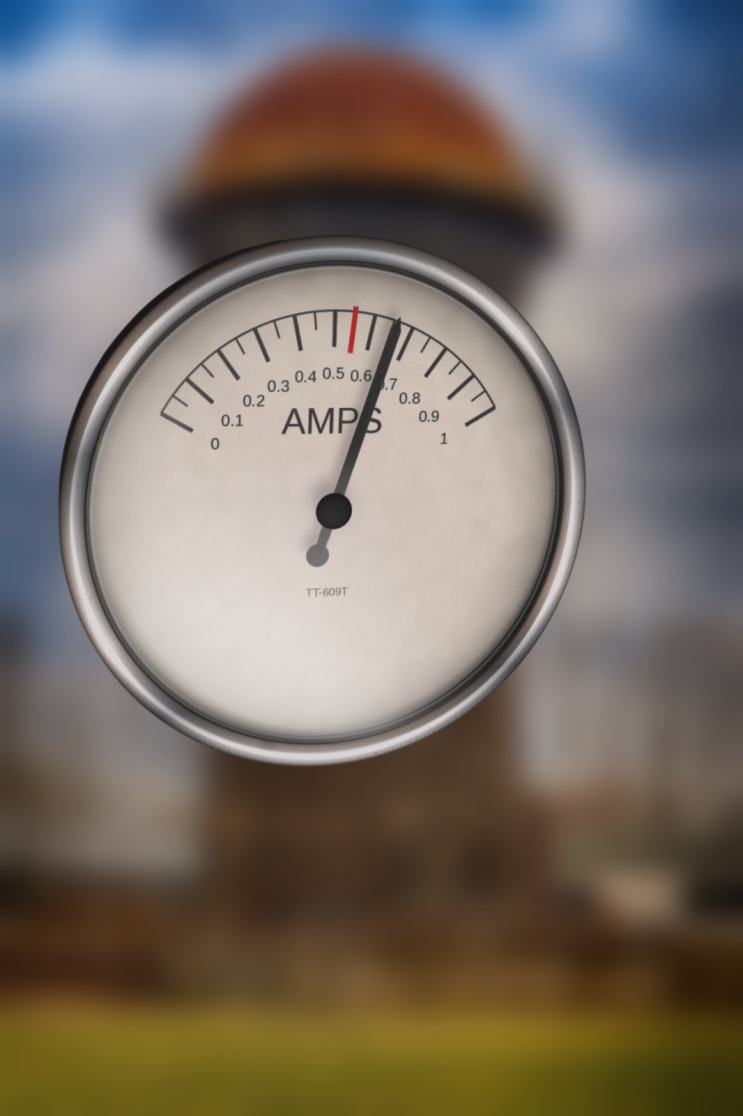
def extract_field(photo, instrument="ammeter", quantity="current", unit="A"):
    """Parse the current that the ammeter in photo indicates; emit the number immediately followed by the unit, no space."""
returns 0.65A
